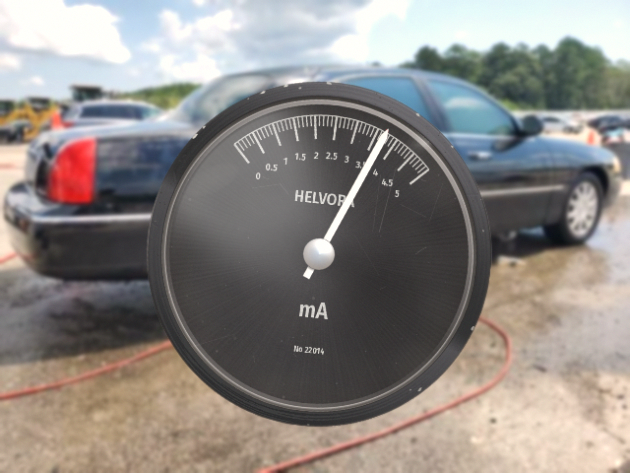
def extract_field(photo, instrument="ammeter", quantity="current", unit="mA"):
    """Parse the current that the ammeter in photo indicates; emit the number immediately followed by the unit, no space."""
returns 3.7mA
